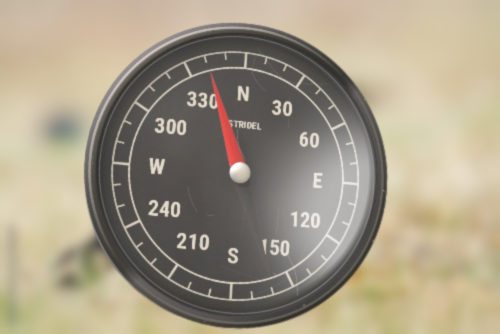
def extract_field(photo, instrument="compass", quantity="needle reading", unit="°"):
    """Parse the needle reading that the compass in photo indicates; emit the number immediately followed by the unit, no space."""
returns 340°
